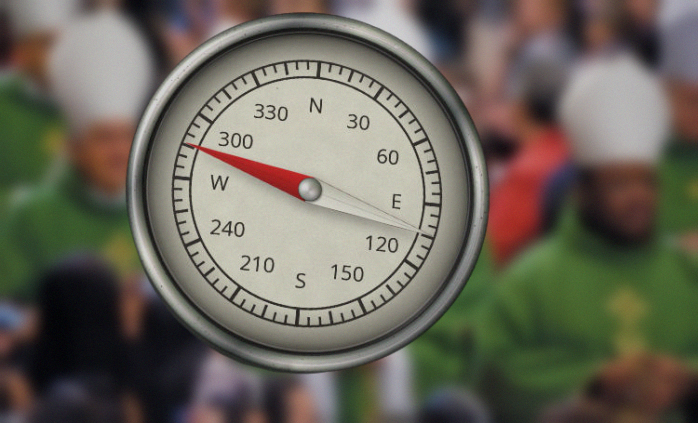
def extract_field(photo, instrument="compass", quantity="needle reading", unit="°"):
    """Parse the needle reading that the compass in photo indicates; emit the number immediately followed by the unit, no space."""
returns 285°
